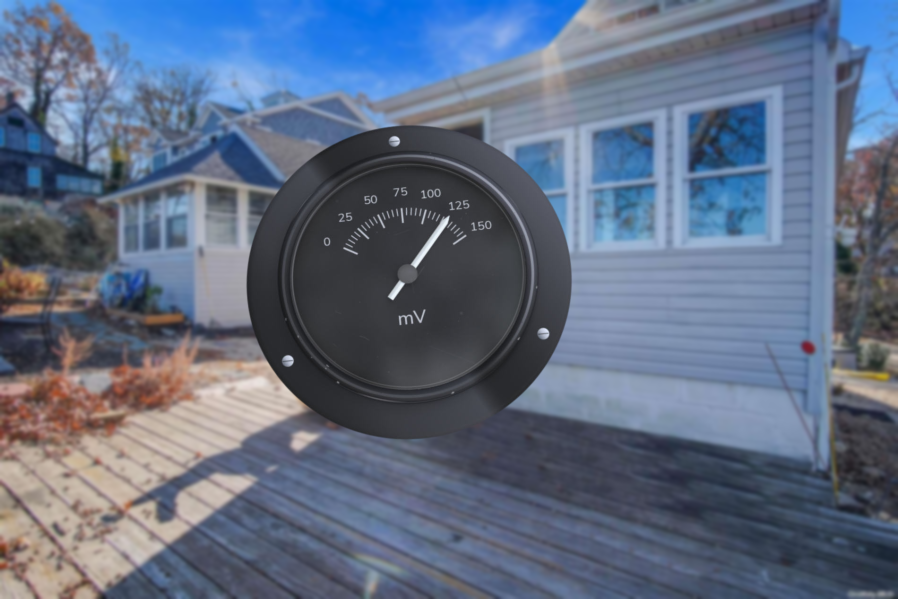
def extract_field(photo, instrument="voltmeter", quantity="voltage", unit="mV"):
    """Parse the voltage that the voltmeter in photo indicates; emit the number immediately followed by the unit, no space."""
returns 125mV
